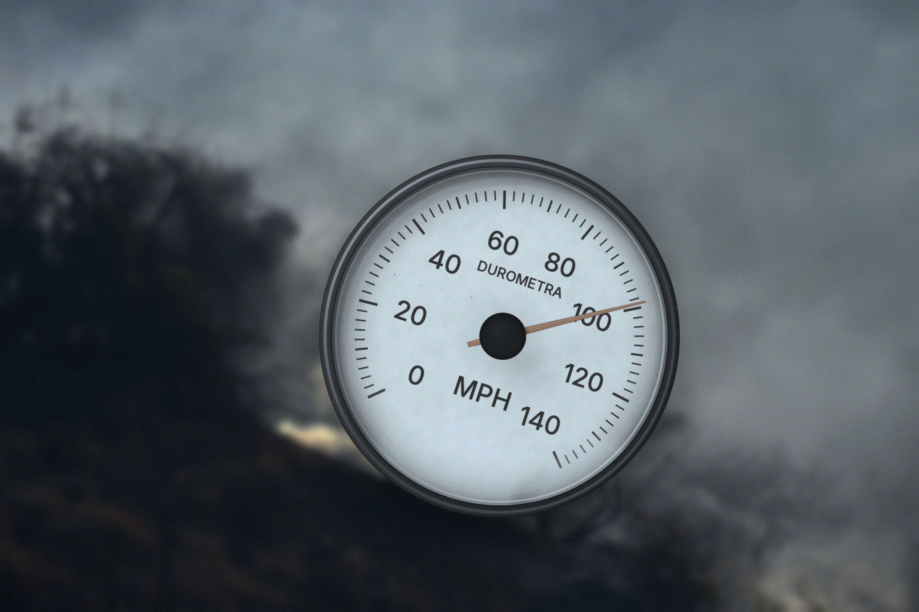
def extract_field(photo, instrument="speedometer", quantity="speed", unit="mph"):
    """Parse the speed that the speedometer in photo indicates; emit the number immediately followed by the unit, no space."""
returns 99mph
